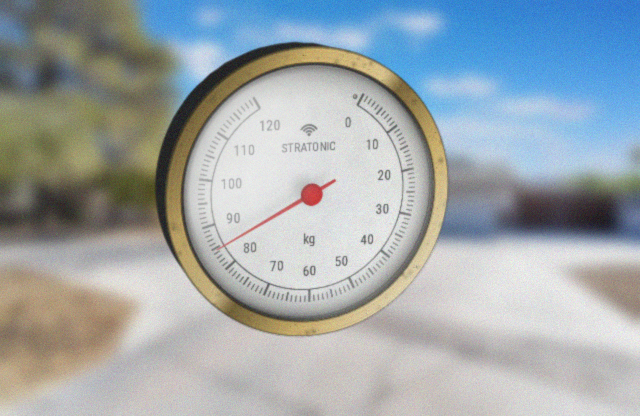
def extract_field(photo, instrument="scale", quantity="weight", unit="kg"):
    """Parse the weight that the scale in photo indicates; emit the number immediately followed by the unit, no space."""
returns 85kg
